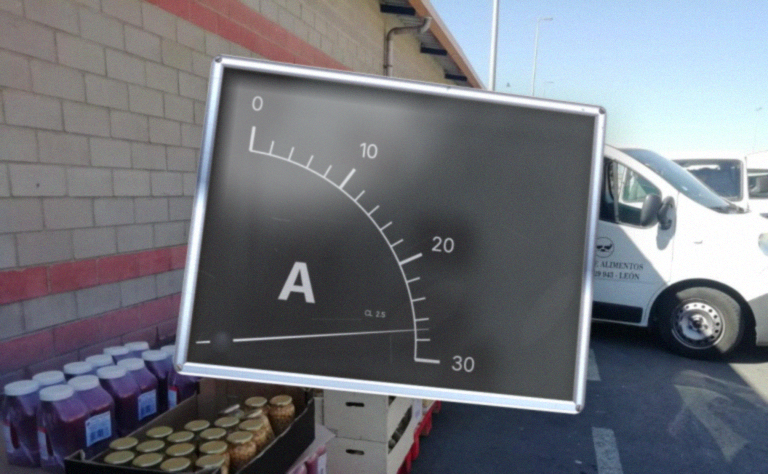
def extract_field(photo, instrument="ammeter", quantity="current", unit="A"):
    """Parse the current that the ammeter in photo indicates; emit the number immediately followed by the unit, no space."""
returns 27A
